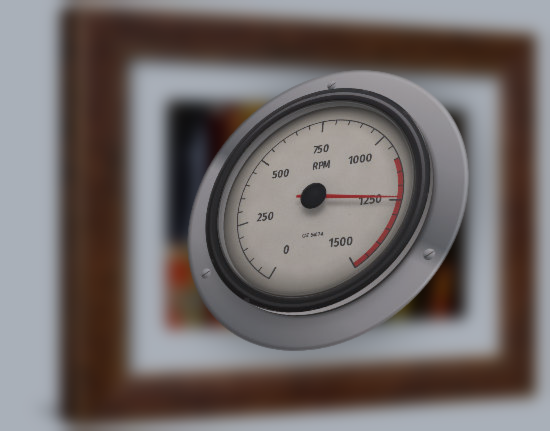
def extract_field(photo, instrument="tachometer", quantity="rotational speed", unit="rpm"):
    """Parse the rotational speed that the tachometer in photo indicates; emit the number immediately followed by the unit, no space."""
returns 1250rpm
